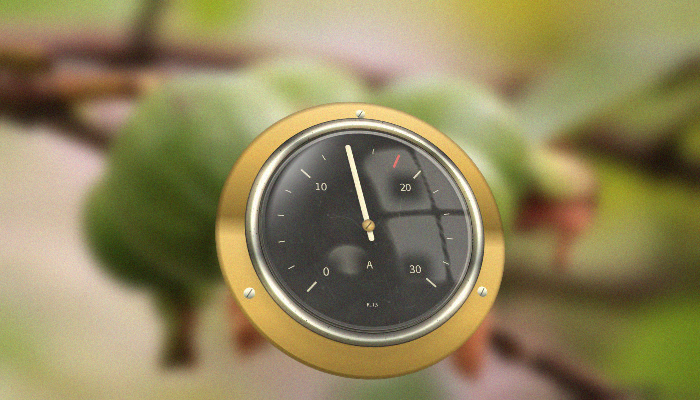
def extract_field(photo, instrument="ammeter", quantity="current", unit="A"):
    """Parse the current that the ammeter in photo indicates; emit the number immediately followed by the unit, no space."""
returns 14A
